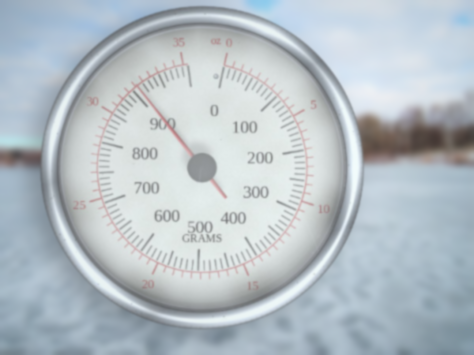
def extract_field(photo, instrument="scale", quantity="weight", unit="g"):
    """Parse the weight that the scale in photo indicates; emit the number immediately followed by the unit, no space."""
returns 910g
